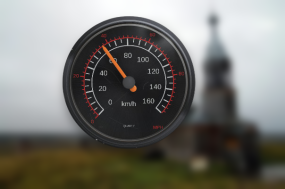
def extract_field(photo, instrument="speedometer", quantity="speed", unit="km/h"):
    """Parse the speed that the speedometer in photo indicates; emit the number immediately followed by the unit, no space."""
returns 60km/h
